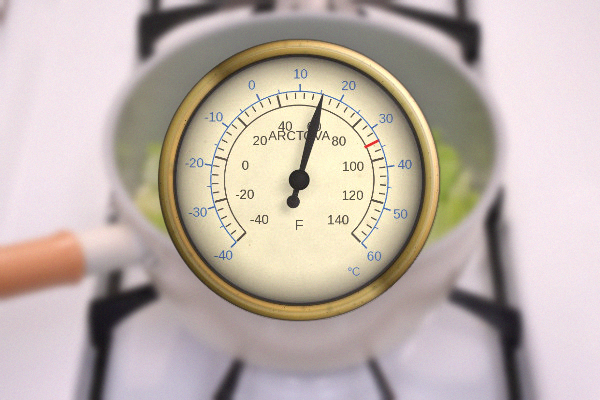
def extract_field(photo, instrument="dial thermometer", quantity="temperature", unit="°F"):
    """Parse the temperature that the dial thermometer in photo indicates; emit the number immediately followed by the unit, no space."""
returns 60°F
